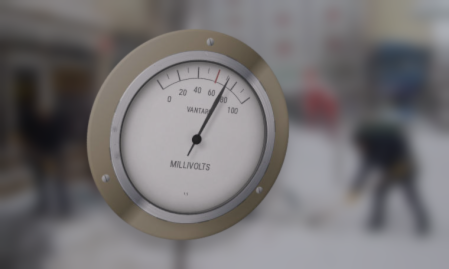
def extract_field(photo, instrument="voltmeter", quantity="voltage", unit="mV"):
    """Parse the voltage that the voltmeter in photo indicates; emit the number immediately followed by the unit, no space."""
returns 70mV
